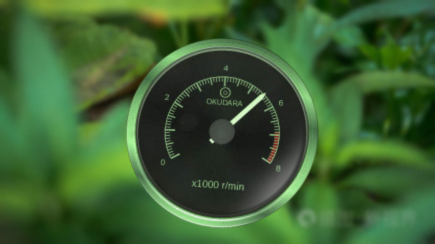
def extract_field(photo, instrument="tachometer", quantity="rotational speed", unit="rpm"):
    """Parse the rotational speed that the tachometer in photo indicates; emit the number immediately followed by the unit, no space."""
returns 5500rpm
